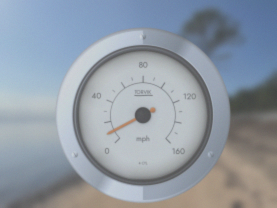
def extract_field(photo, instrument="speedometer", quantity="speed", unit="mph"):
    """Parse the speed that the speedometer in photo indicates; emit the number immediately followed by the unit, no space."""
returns 10mph
